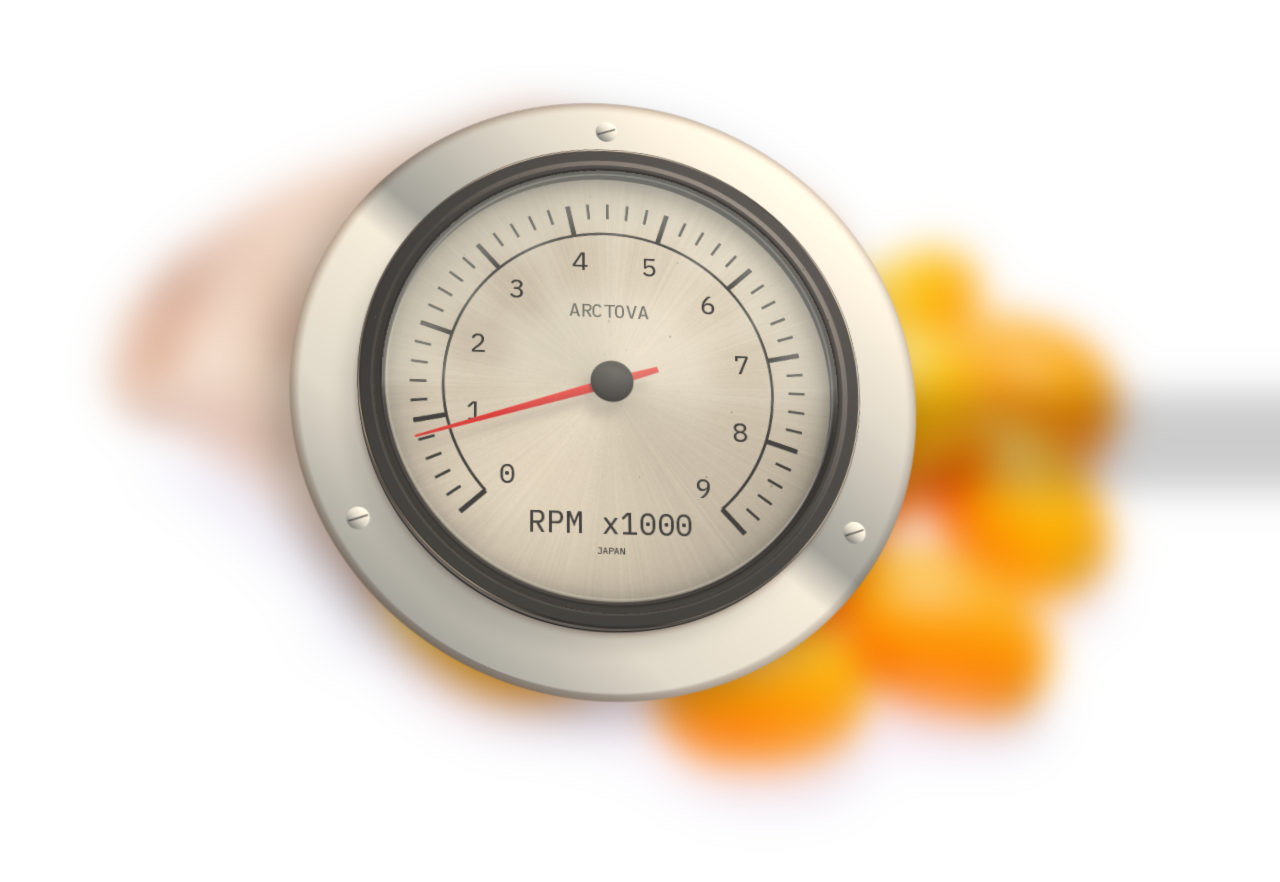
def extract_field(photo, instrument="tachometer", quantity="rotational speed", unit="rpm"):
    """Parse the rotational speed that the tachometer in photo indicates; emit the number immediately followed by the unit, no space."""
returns 800rpm
